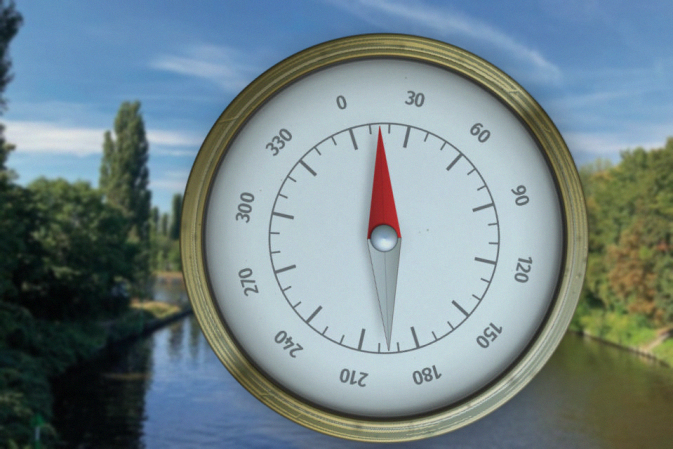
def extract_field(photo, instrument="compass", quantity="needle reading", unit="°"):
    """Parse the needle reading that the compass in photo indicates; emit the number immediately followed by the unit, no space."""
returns 15°
